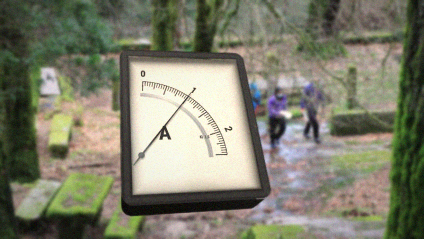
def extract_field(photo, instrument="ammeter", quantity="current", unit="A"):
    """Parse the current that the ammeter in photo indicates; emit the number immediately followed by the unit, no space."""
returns 1A
